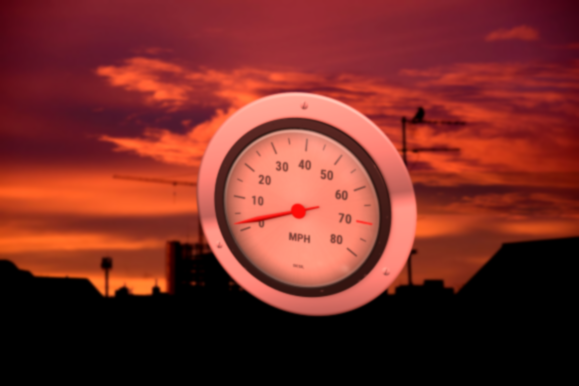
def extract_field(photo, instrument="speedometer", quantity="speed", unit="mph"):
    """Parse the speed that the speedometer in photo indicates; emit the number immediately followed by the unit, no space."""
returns 2.5mph
